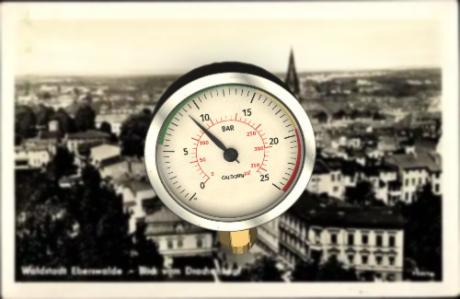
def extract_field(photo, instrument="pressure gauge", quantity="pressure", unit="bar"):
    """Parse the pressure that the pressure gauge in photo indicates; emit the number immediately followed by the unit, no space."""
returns 9bar
